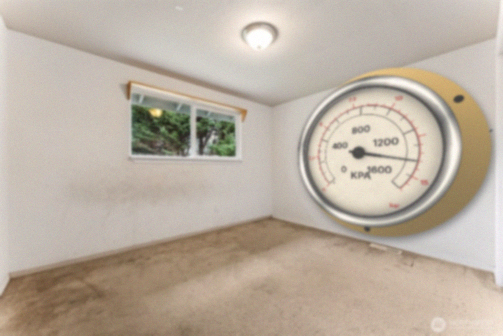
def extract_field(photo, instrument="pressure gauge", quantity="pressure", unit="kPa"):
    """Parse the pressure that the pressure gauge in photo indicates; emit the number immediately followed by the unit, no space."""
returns 1400kPa
